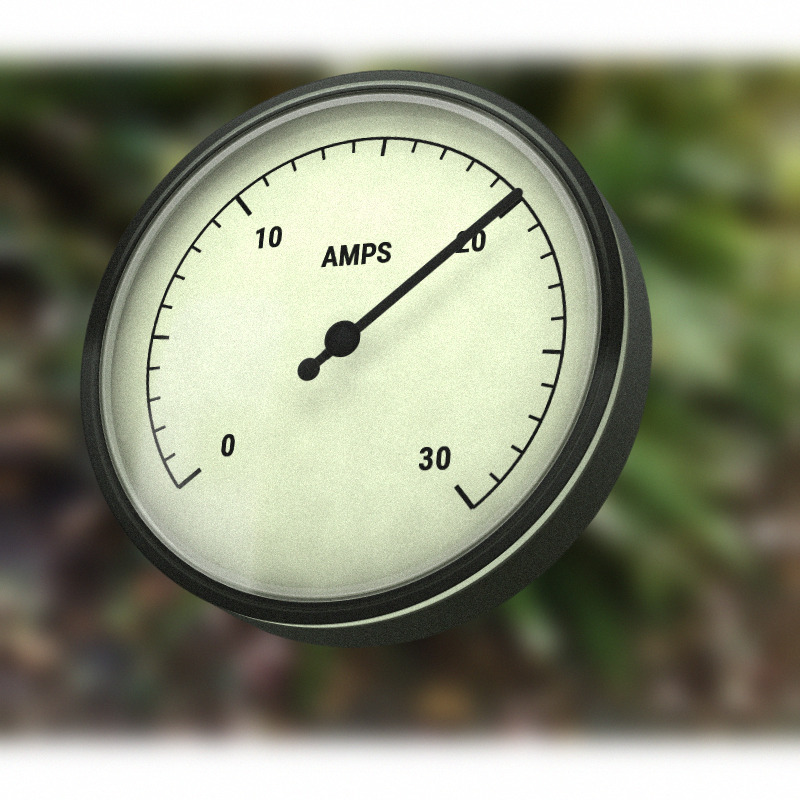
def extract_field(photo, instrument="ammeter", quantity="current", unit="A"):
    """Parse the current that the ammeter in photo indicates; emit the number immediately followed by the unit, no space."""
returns 20A
